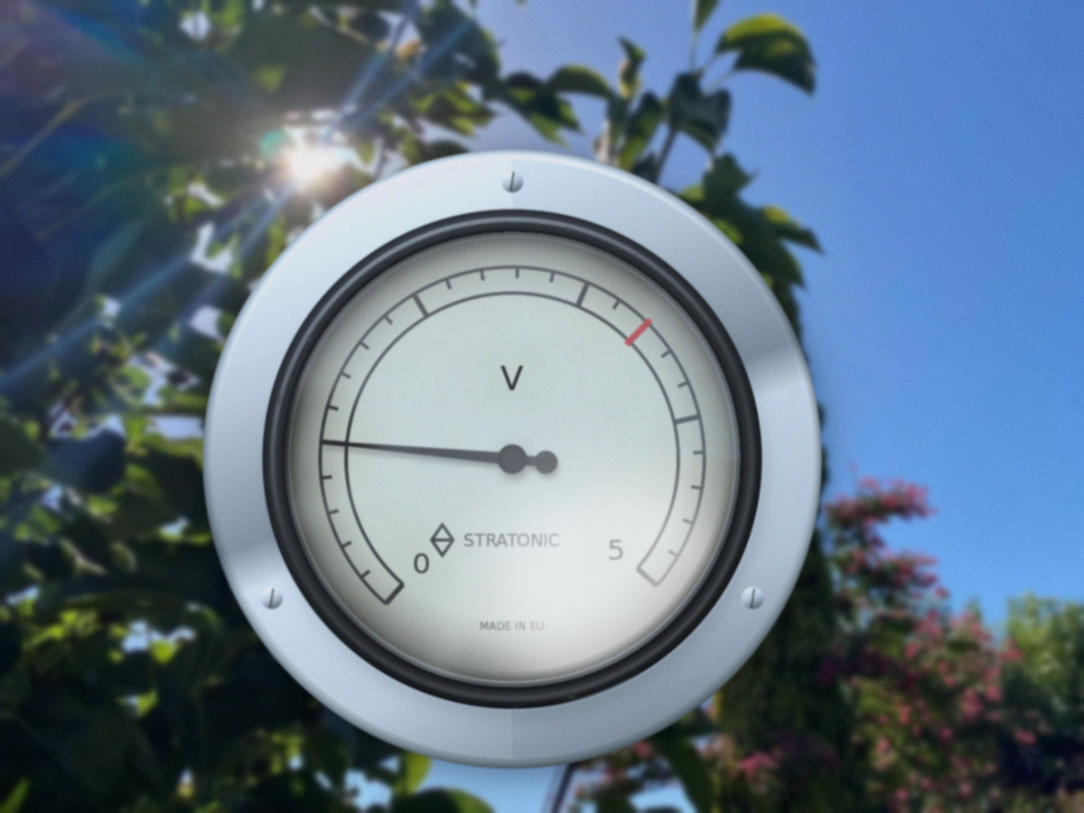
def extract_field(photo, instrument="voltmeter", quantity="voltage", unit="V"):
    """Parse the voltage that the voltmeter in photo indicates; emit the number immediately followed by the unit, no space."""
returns 1V
